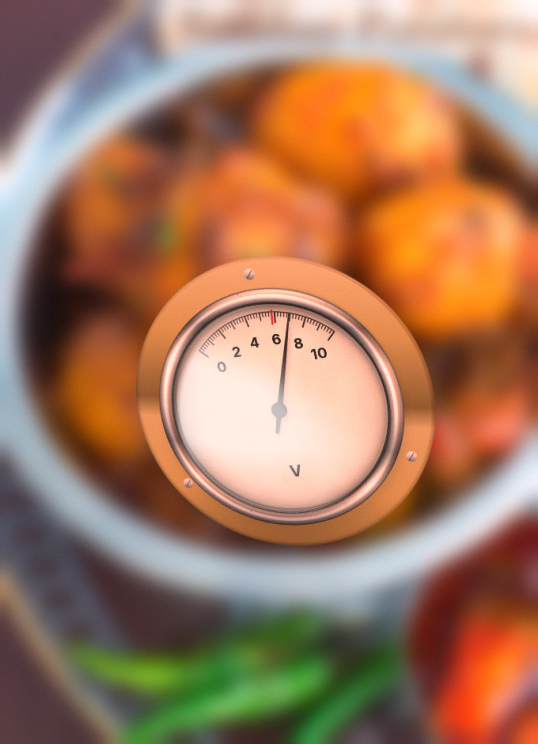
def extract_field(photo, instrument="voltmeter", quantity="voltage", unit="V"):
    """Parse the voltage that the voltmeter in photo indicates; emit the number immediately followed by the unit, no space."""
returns 7V
